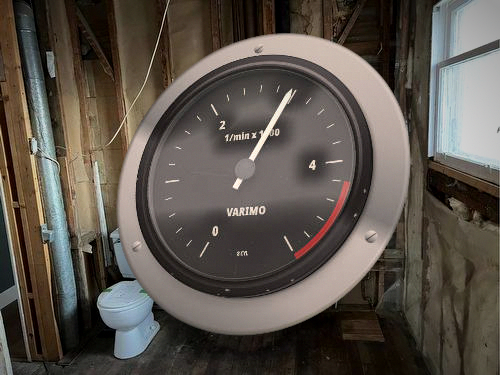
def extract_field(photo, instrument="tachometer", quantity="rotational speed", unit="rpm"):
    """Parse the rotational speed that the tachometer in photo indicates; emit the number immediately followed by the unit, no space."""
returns 3000rpm
